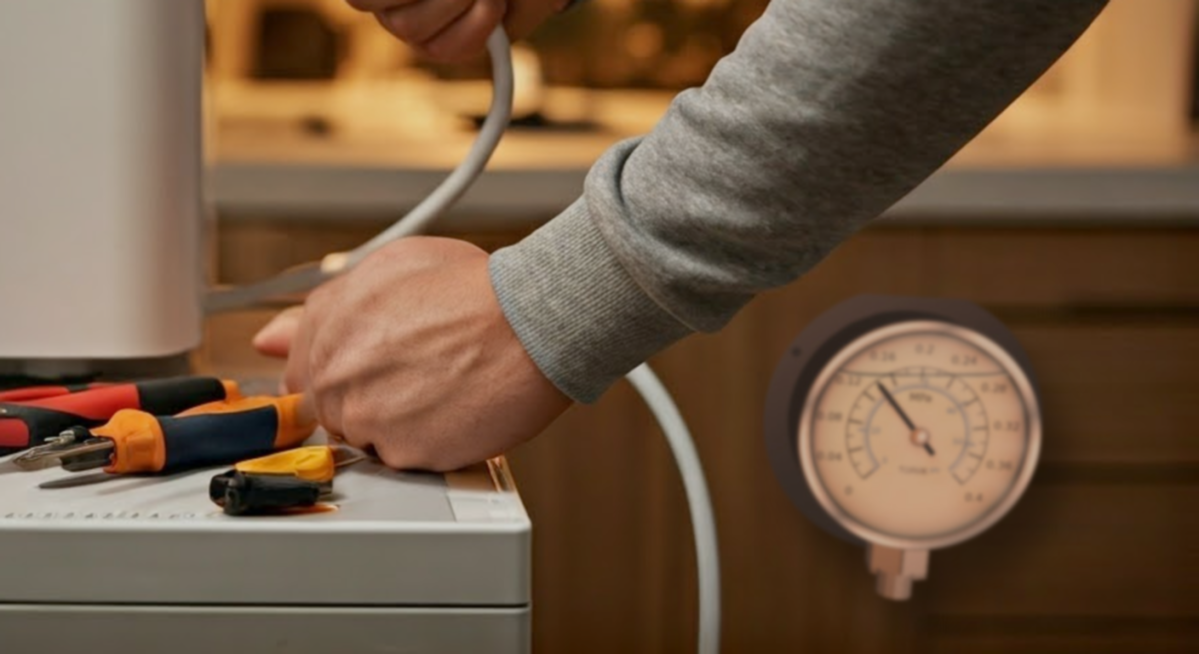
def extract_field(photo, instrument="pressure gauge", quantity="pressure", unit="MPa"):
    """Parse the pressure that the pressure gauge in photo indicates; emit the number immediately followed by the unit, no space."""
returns 0.14MPa
